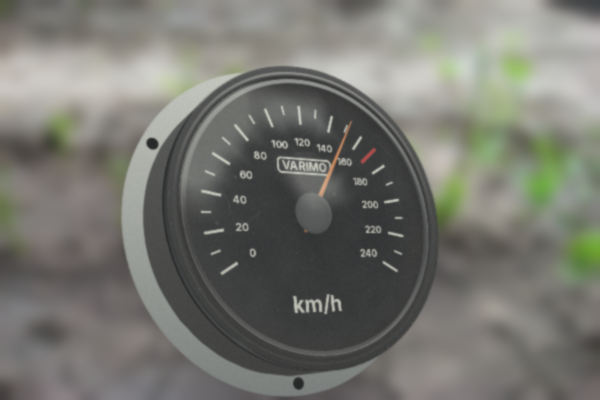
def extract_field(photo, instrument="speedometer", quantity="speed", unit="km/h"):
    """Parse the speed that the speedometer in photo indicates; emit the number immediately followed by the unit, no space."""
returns 150km/h
